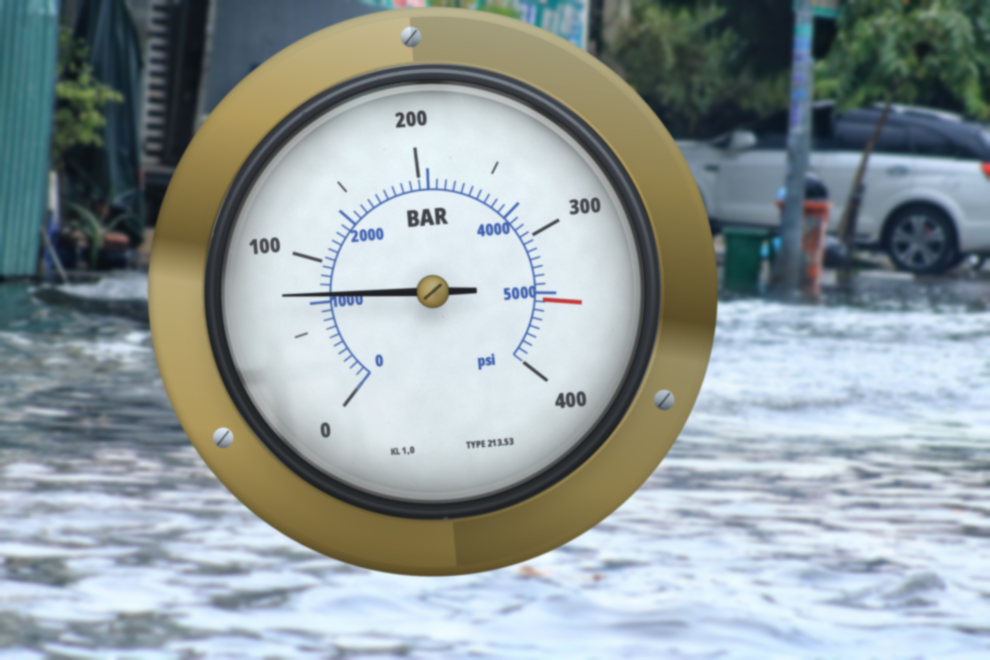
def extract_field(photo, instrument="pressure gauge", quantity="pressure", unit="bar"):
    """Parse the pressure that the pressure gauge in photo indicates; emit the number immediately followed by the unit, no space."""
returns 75bar
